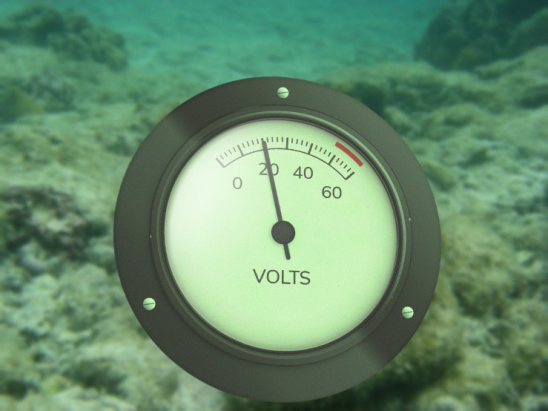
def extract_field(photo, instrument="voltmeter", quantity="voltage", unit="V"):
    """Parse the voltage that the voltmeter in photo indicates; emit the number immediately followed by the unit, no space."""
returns 20V
